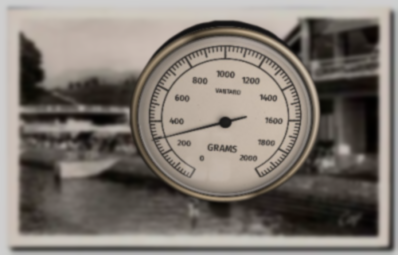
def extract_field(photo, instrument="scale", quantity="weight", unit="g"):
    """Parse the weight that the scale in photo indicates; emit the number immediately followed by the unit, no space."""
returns 300g
